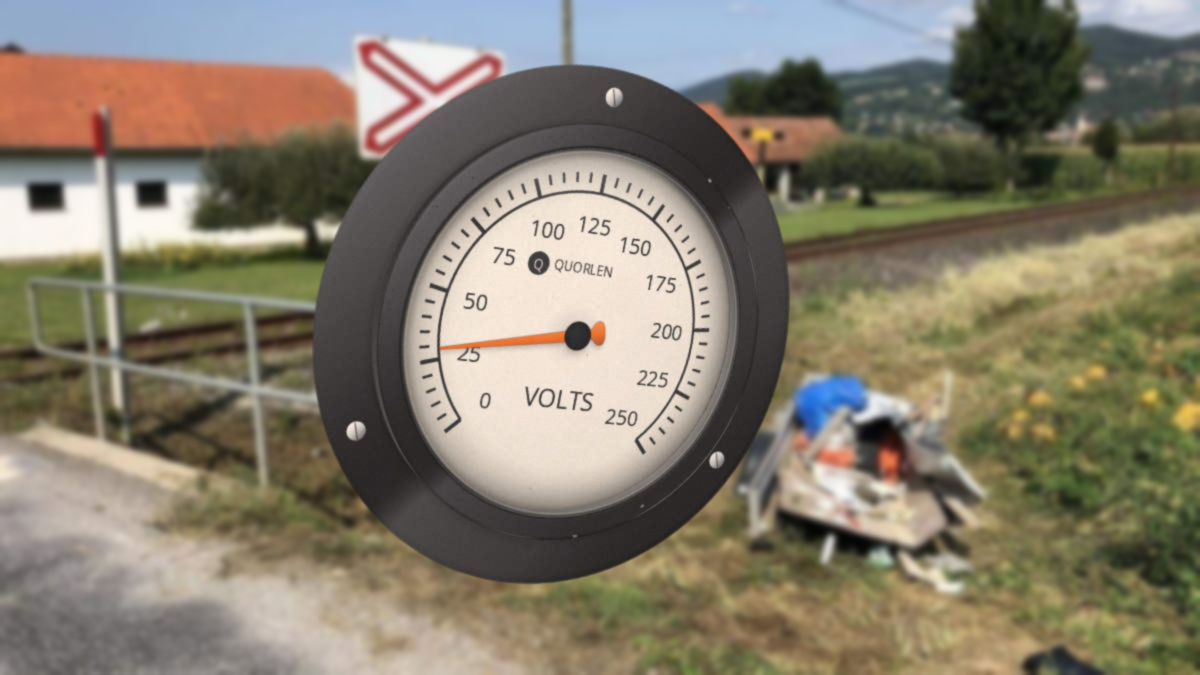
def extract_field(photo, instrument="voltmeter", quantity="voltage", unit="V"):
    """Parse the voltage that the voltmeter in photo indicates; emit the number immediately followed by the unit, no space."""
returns 30V
